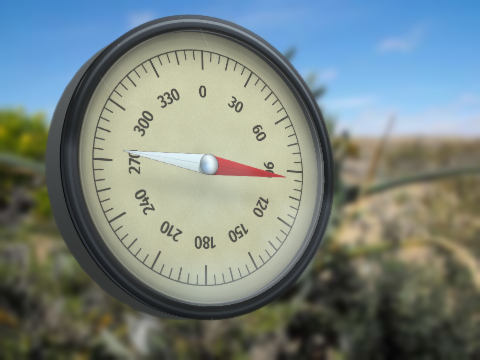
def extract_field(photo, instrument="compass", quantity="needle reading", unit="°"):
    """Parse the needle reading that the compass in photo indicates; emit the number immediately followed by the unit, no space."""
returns 95°
